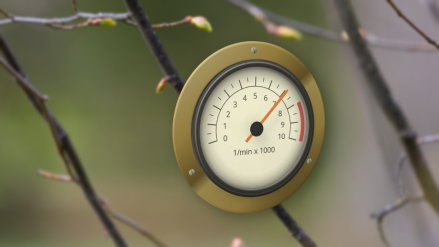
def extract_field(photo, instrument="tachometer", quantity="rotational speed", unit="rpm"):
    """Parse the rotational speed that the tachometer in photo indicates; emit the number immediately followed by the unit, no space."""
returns 7000rpm
